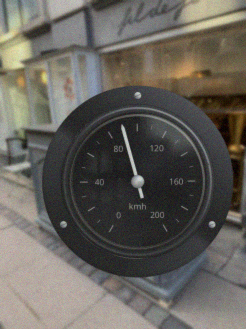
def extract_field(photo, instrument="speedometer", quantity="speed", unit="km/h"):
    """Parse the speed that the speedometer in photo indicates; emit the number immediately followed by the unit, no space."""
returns 90km/h
